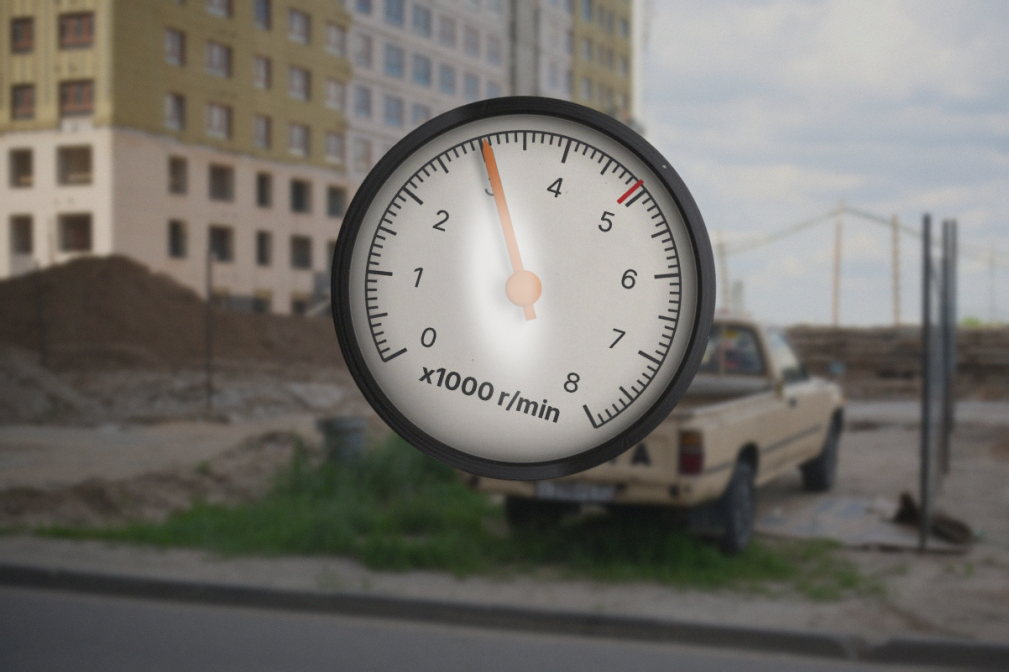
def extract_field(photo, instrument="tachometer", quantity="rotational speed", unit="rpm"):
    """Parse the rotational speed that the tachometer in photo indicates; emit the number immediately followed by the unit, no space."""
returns 3050rpm
